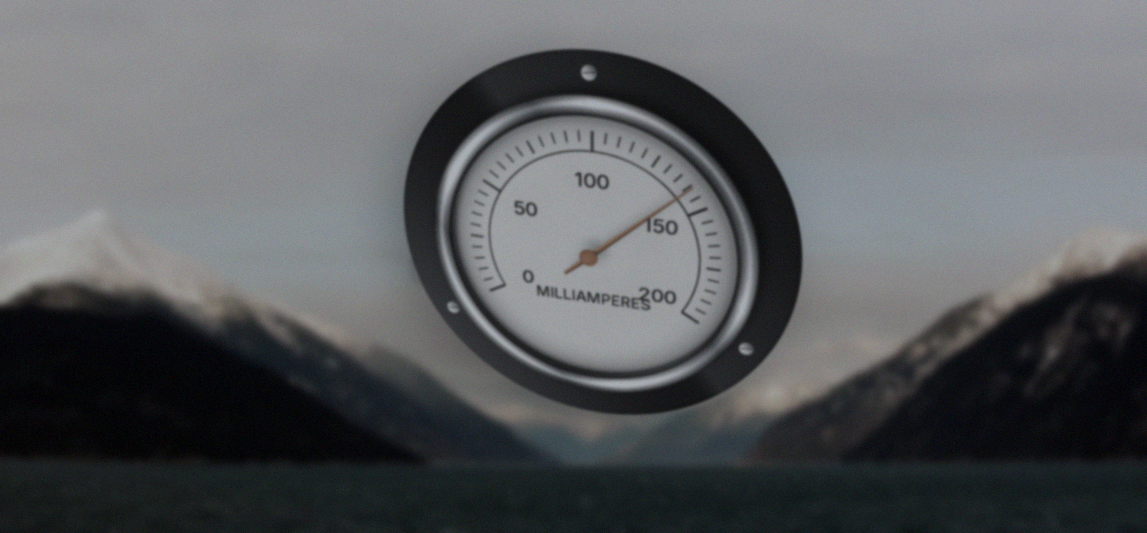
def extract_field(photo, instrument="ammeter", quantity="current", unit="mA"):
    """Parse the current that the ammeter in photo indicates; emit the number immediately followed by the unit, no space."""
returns 140mA
